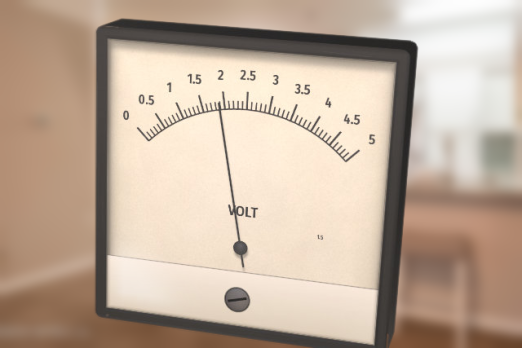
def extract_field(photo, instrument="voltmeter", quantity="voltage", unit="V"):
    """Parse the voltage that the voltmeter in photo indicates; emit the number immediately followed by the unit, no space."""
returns 1.9V
